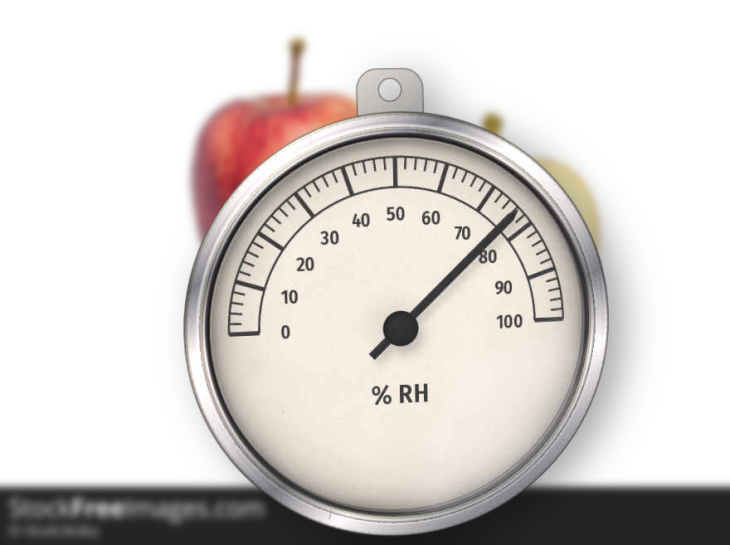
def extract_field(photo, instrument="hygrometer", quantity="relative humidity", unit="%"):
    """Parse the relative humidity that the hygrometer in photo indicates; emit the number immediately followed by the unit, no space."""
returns 76%
